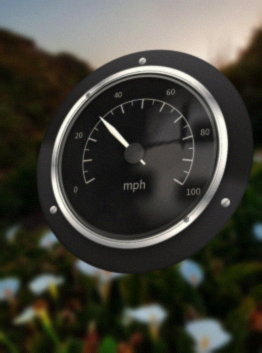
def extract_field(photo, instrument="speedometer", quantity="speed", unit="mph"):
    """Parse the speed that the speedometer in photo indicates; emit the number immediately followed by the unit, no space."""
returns 30mph
